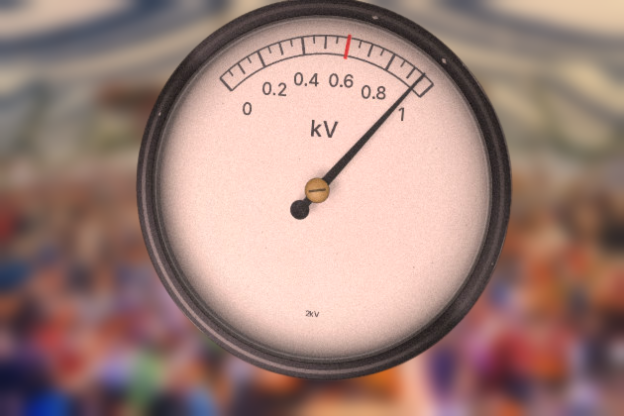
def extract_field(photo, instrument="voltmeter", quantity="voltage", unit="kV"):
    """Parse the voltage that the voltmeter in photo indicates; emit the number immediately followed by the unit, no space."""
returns 0.95kV
